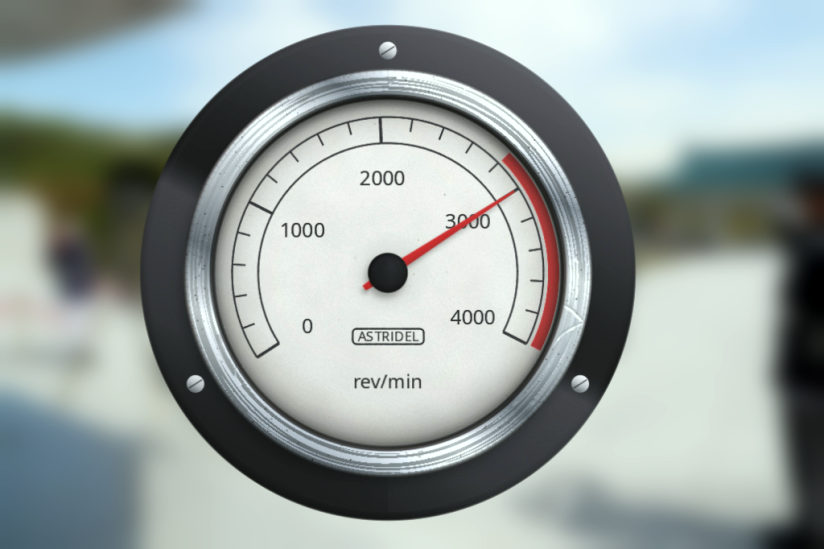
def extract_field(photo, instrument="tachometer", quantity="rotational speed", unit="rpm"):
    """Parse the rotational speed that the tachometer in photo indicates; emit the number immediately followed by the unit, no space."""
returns 3000rpm
